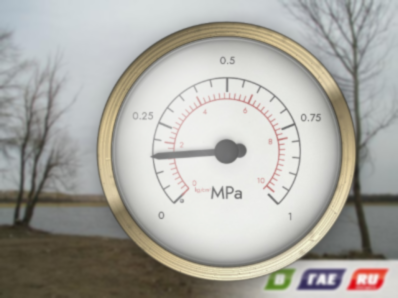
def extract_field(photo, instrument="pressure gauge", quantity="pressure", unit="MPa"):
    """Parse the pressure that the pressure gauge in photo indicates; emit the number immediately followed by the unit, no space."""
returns 0.15MPa
